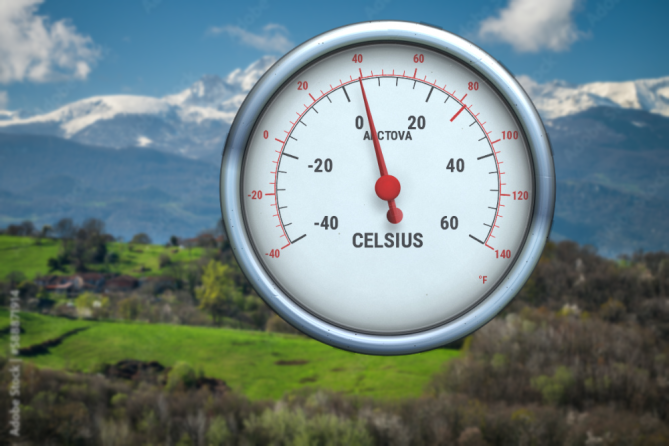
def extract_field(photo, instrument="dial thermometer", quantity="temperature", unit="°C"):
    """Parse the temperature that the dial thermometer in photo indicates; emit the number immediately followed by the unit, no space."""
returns 4°C
